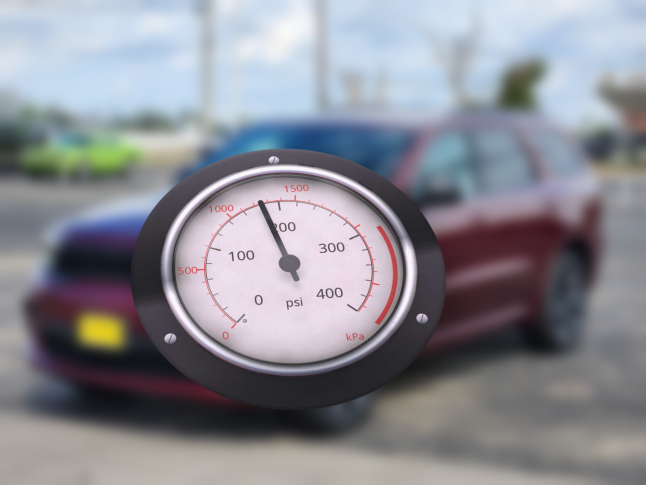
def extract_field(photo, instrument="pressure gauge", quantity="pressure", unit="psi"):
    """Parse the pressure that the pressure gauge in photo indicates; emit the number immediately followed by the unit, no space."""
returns 180psi
